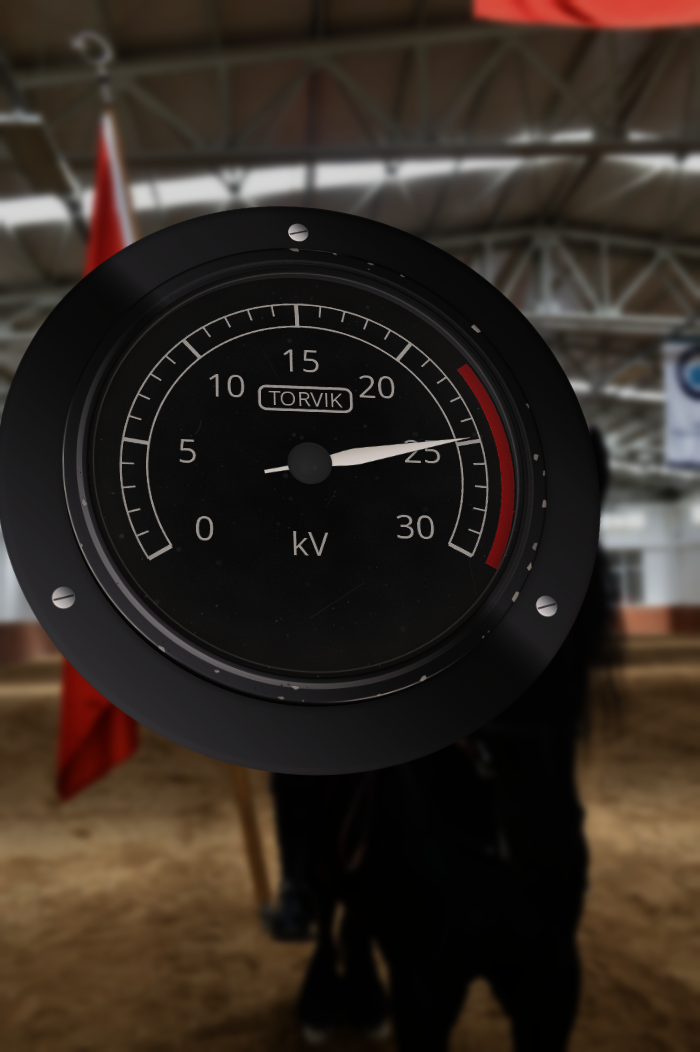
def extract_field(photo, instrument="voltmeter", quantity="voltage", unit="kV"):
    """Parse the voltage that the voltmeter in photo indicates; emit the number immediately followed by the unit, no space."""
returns 25kV
